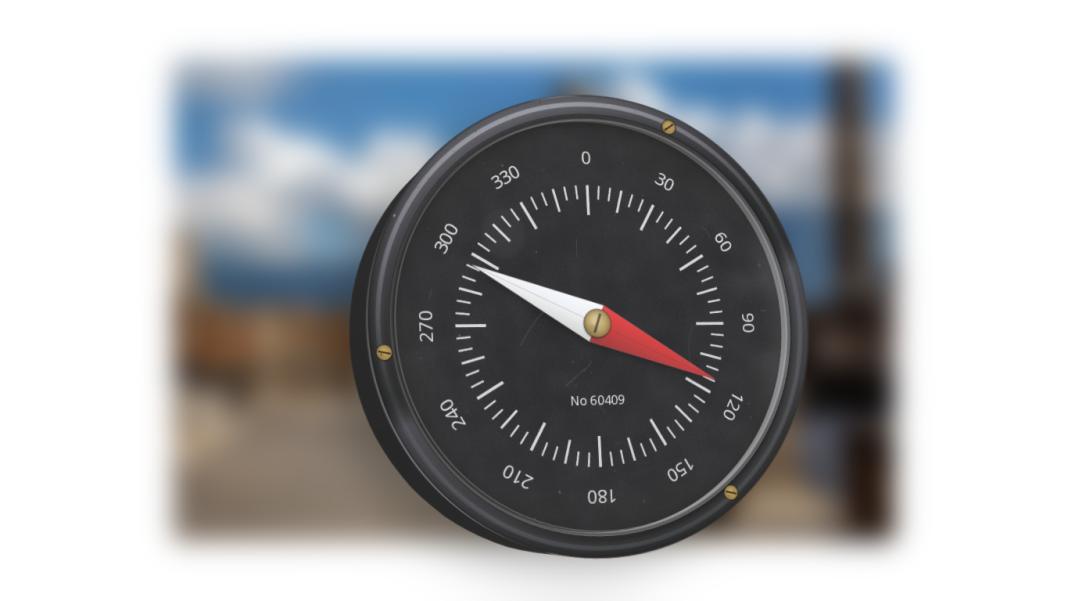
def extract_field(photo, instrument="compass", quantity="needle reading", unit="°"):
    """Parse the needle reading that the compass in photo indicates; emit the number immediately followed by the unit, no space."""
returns 115°
